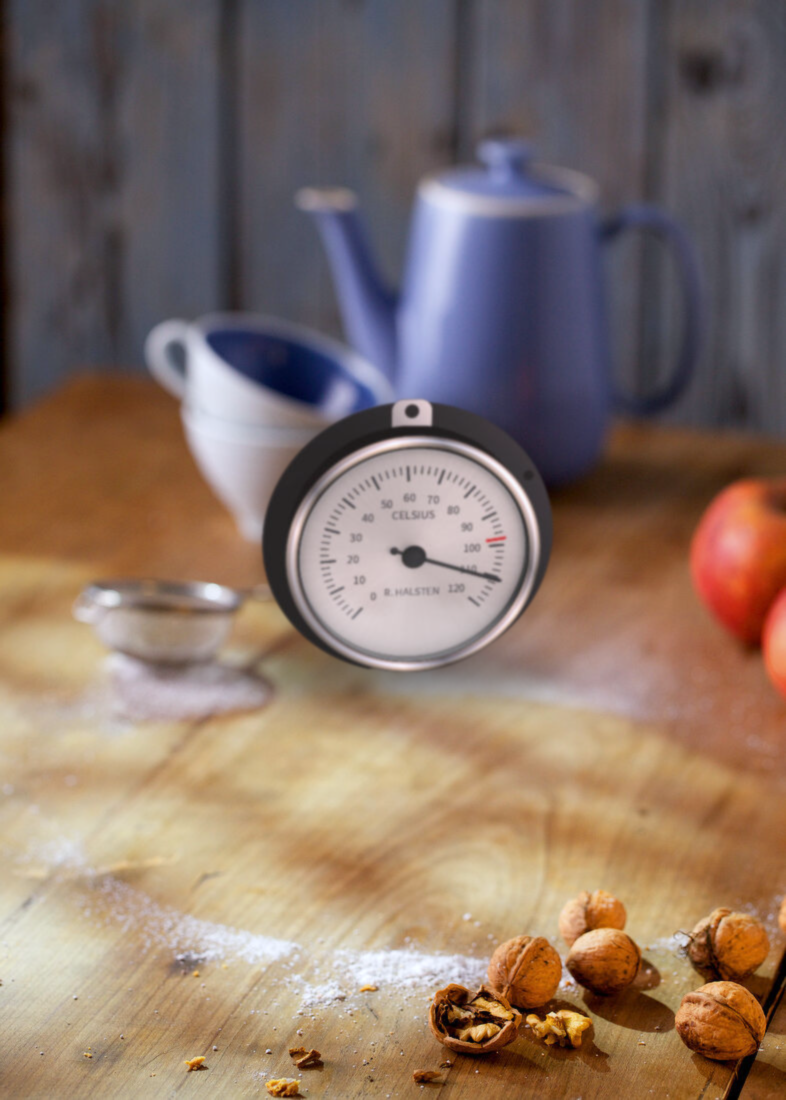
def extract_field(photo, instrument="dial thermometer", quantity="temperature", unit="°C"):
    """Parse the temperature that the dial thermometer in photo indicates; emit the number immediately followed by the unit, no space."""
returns 110°C
